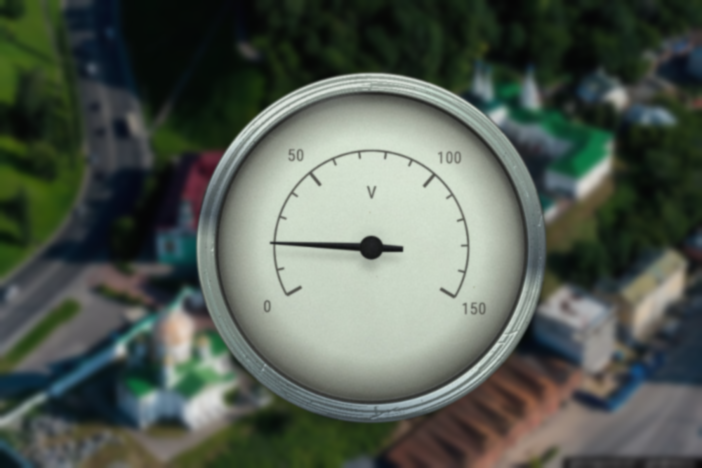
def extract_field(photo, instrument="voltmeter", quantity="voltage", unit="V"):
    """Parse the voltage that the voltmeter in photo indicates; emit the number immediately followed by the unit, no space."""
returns 20V
